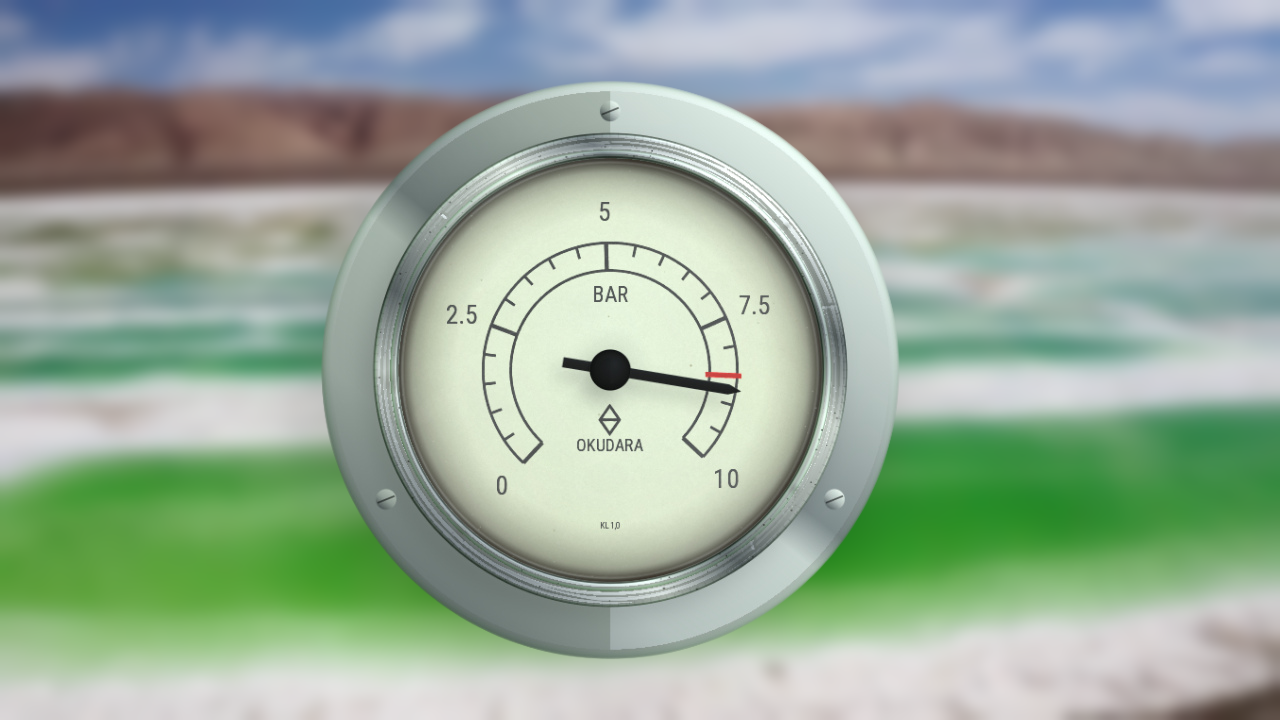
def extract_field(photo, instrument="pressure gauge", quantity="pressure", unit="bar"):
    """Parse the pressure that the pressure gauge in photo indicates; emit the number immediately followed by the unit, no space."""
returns 8.75bar
